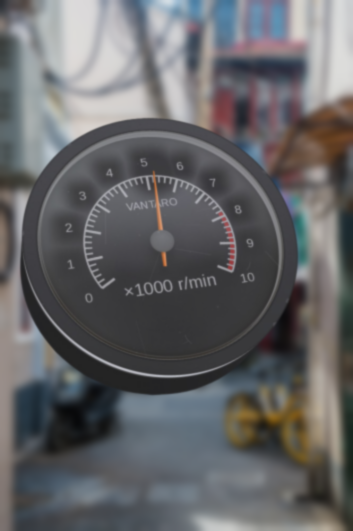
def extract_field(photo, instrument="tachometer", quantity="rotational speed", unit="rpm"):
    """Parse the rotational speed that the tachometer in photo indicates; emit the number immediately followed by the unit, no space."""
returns 5200rpm
